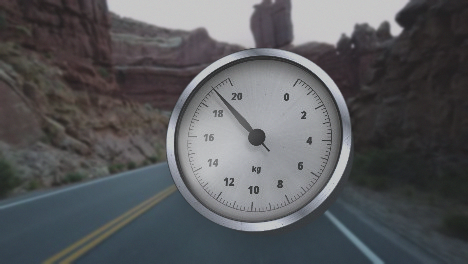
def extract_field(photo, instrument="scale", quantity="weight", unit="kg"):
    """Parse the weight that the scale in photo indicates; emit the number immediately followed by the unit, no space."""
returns 19kg
